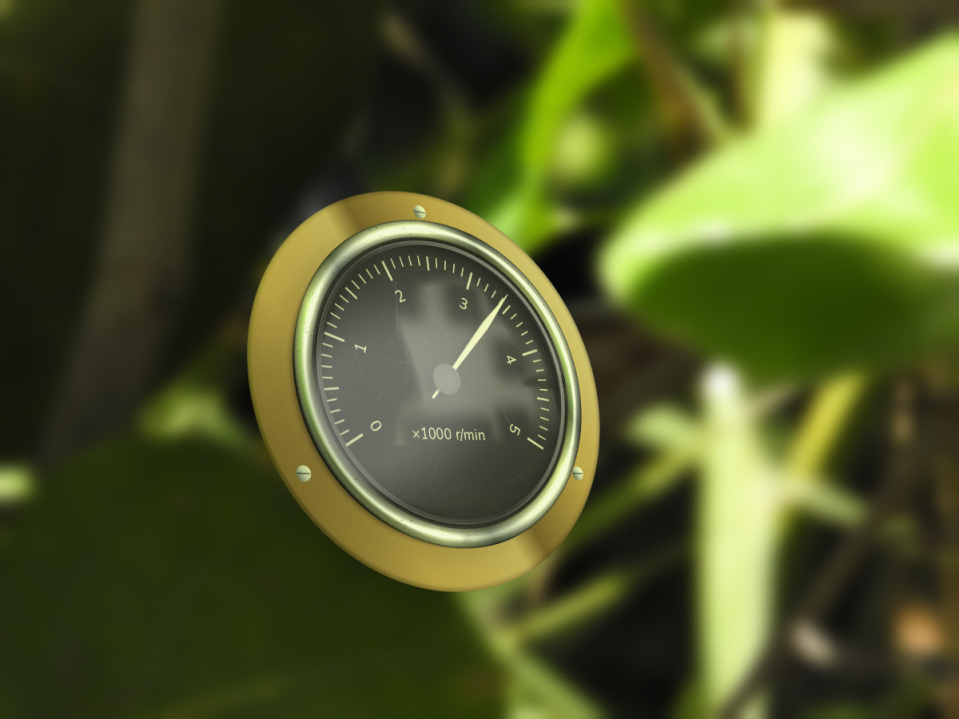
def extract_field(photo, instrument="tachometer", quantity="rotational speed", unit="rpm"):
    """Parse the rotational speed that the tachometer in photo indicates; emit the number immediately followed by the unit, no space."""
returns 3400rpm
